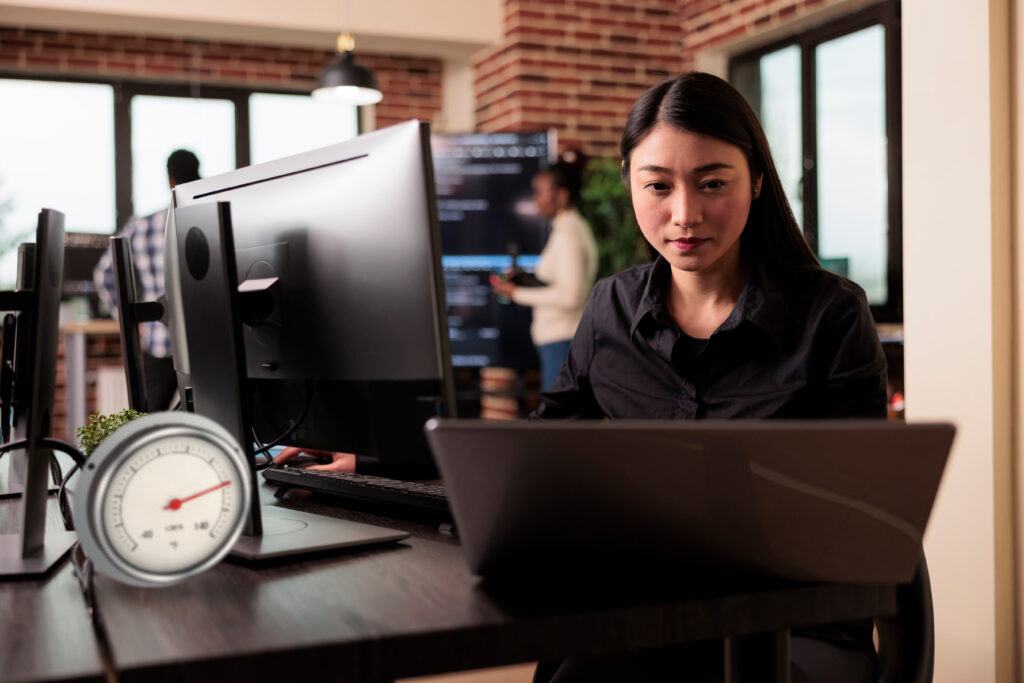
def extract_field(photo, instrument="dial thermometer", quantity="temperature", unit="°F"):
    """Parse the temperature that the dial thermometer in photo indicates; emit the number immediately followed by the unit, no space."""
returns 100°F
